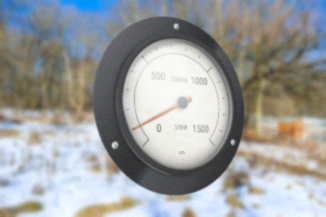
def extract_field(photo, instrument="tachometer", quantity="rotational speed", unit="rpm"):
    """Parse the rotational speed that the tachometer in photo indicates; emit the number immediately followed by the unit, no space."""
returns 100rpm
